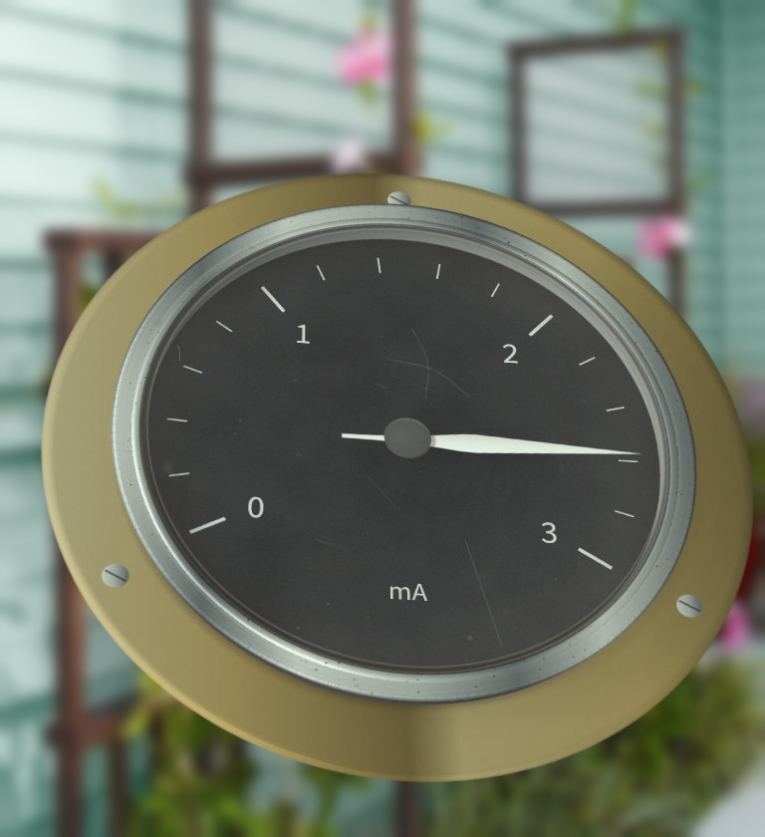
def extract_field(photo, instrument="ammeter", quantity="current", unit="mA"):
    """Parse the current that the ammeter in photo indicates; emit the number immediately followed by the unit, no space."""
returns 2.6mA
